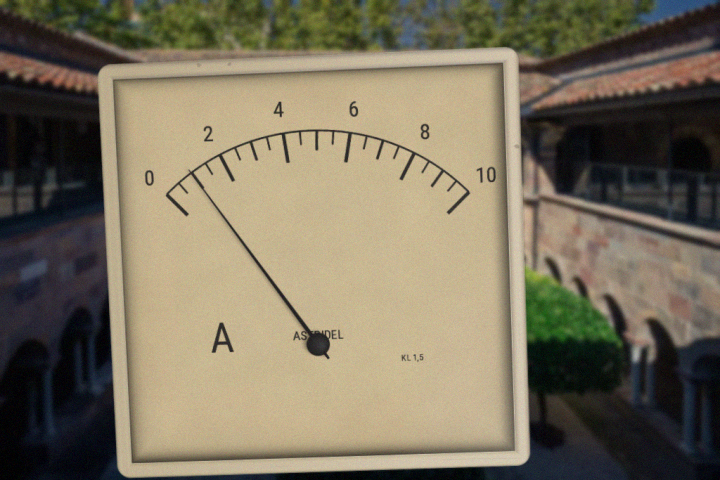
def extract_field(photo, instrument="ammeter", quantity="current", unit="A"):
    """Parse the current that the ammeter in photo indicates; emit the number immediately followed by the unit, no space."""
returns 1A
